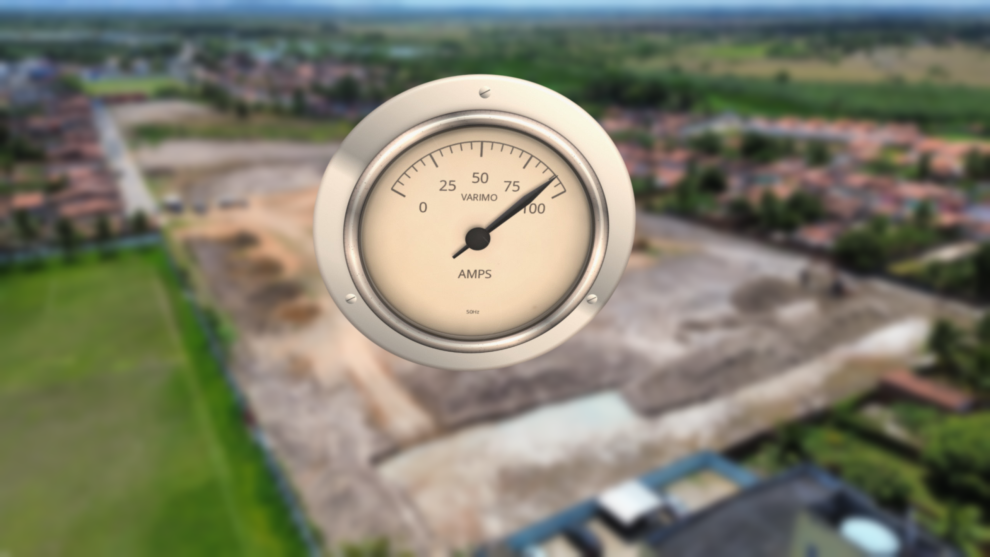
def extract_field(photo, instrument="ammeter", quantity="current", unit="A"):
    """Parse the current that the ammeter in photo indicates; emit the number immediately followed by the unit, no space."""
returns 90A
